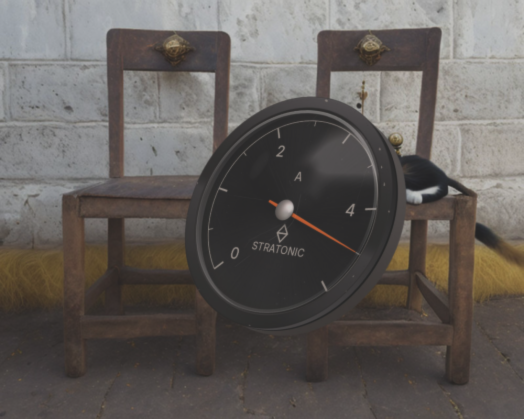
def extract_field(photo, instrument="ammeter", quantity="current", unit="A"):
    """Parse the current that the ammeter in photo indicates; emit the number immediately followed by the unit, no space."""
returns 4.5A
